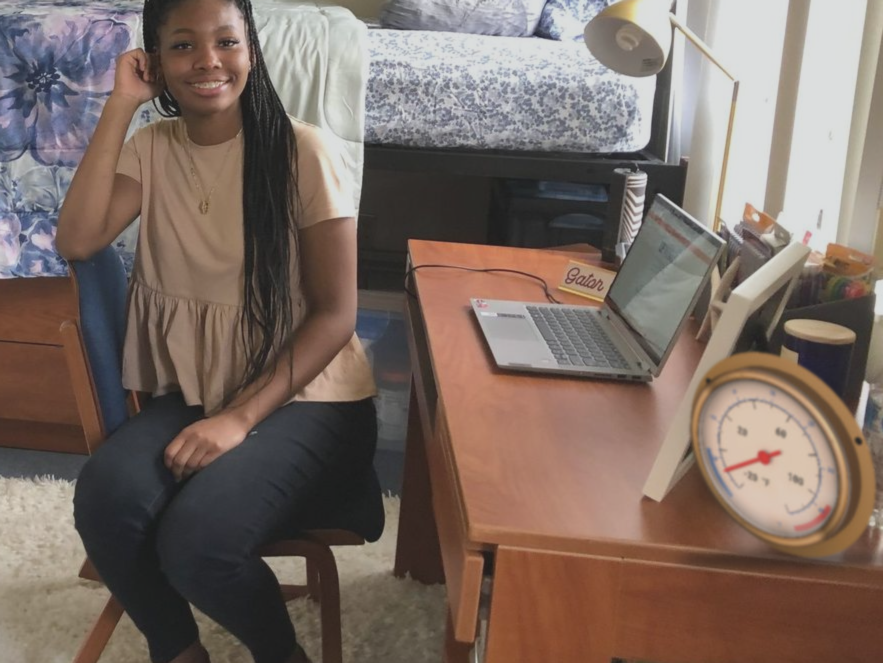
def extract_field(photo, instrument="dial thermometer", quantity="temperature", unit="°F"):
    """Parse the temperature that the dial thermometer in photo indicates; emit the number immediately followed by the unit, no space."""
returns -10°F
